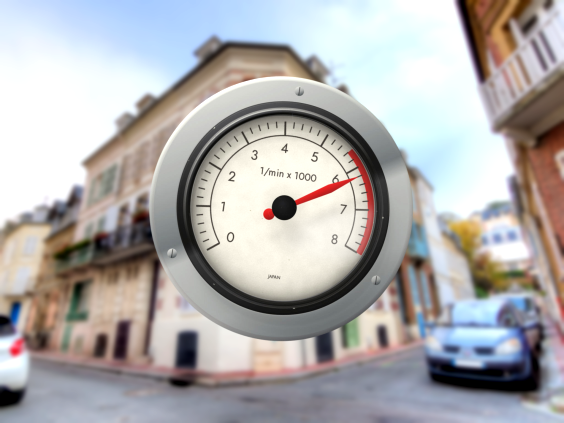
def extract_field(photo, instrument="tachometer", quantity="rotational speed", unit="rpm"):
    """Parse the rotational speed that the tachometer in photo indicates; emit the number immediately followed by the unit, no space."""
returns 6200rpm
